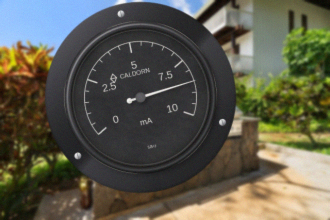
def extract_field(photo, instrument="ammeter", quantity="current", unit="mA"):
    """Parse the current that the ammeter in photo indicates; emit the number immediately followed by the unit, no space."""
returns 8.5mA
